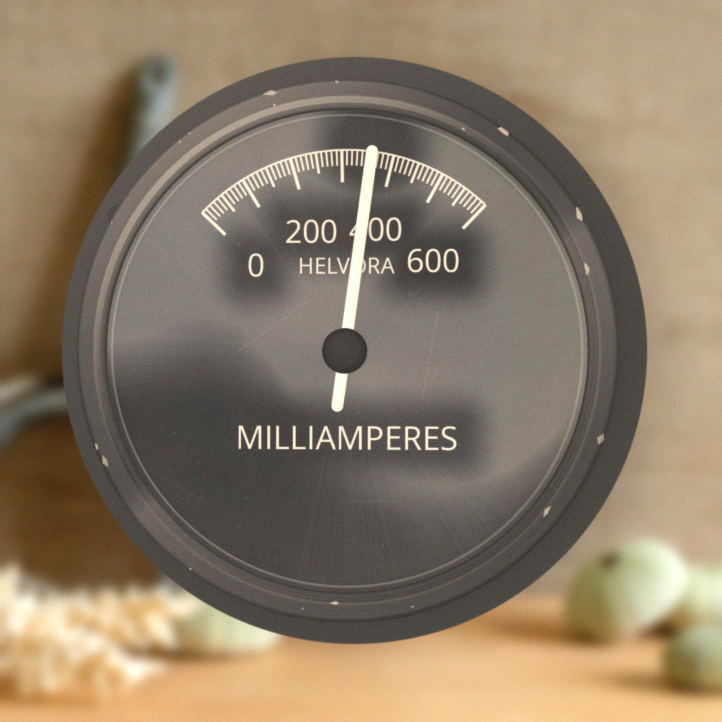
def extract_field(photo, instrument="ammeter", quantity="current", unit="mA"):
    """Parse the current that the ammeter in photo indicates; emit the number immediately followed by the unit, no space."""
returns 360mA
